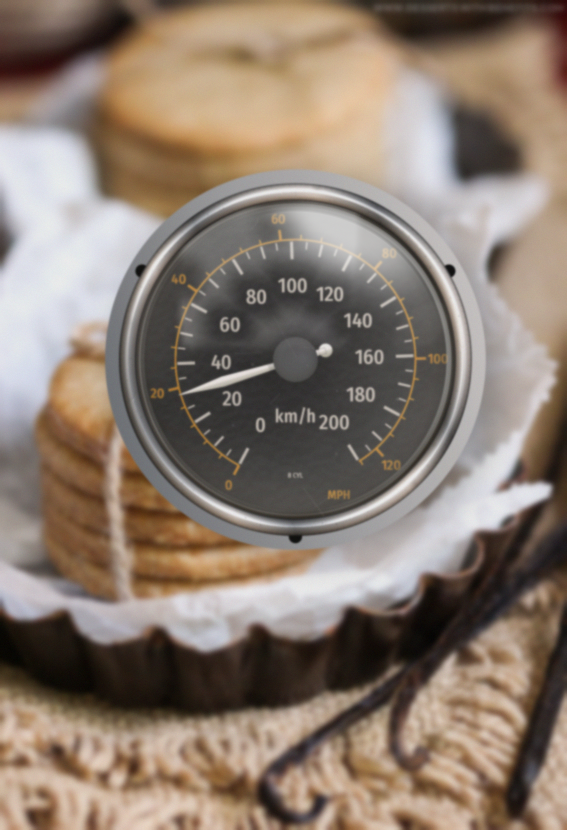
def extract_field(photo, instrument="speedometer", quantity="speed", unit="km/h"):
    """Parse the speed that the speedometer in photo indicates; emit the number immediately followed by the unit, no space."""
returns 30km/h
